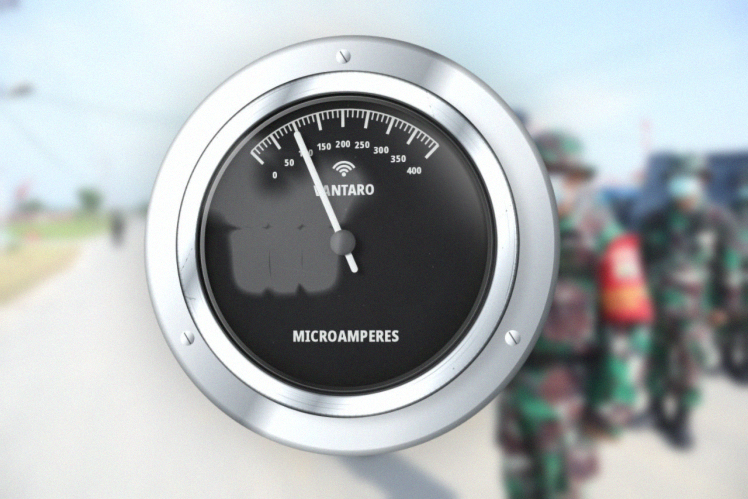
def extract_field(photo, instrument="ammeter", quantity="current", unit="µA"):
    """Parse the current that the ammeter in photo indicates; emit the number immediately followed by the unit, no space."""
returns 100µA
